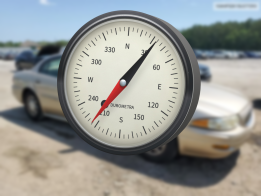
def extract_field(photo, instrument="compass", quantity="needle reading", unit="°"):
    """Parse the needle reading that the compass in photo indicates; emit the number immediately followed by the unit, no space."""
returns 215°
